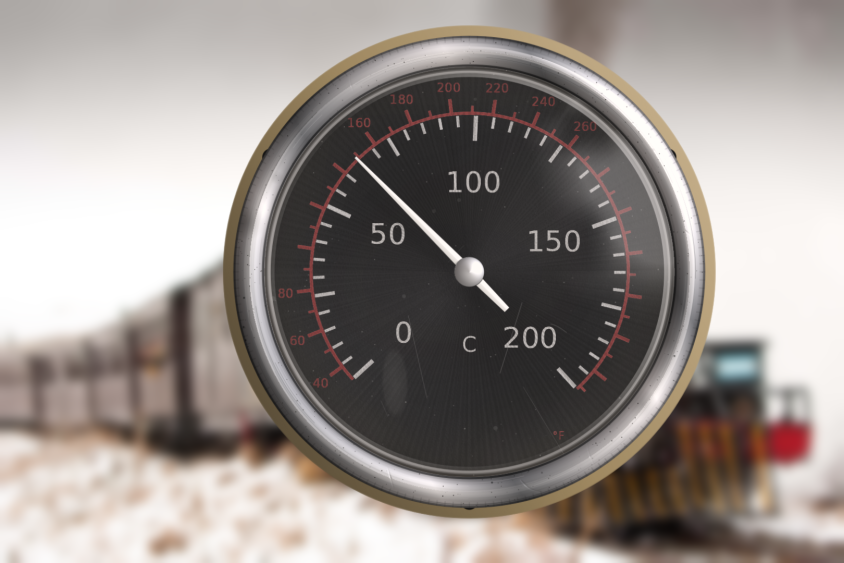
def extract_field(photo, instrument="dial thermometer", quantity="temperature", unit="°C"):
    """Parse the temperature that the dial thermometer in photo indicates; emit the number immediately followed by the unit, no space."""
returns 65°C
